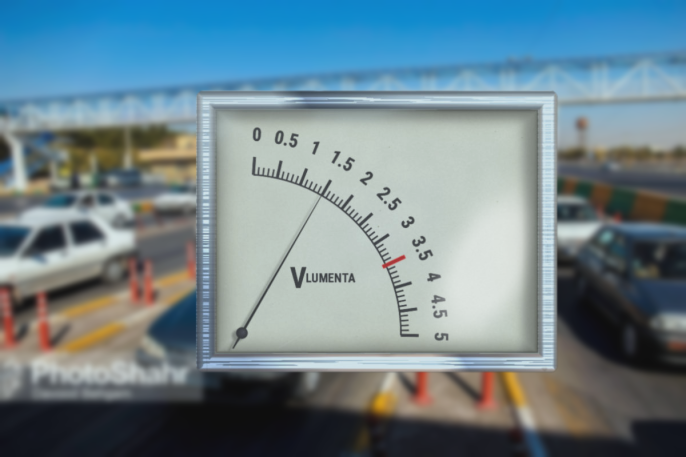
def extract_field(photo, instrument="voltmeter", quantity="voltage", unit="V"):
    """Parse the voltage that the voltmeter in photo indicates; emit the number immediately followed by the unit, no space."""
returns 1.5V
